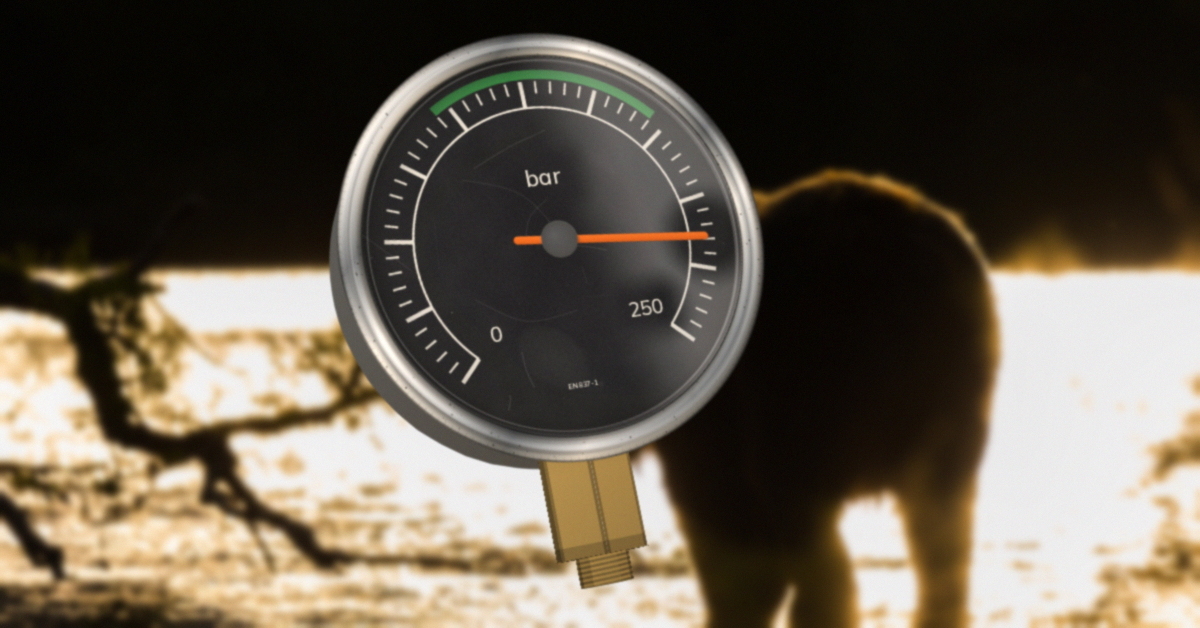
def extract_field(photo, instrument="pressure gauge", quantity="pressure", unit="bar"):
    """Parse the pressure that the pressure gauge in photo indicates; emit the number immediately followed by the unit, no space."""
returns 215bar
